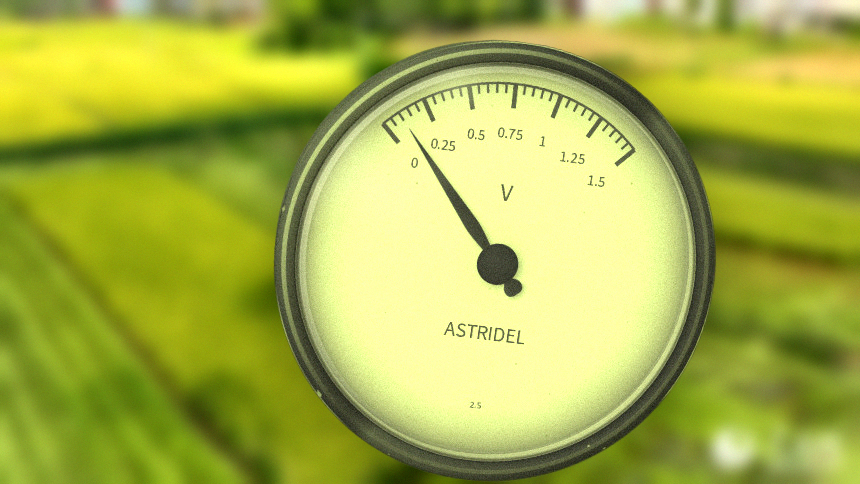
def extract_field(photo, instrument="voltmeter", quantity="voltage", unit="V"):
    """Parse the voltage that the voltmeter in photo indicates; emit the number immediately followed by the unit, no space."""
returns 0.1V
